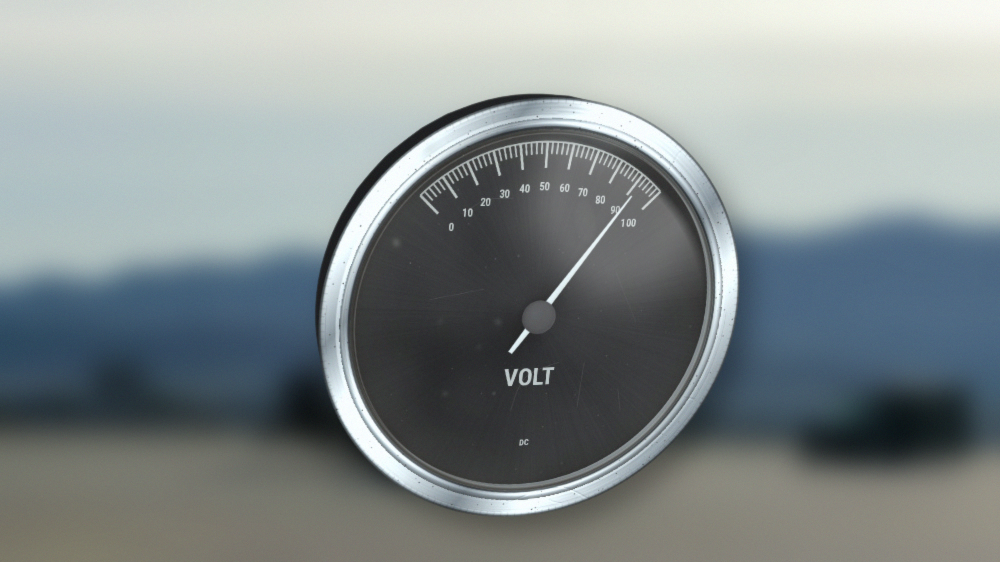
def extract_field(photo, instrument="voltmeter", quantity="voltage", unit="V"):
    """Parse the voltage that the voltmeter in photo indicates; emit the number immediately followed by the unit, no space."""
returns 90V
